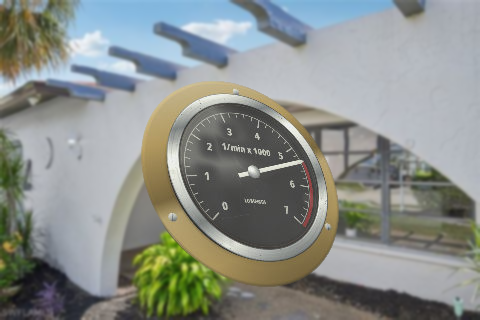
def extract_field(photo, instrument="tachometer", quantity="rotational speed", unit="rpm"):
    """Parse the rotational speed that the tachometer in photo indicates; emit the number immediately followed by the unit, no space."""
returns 5400rpm
